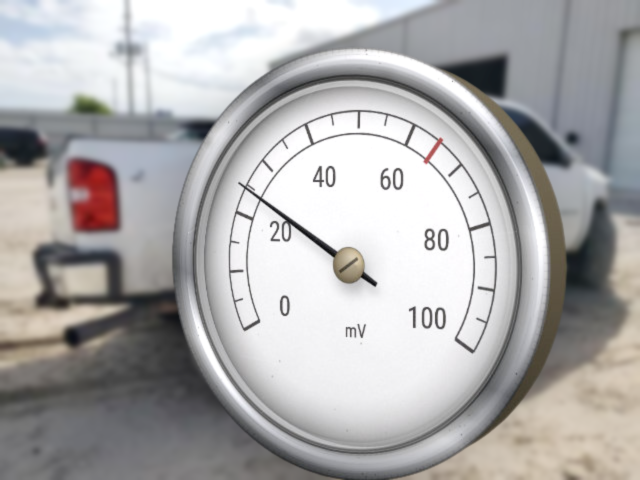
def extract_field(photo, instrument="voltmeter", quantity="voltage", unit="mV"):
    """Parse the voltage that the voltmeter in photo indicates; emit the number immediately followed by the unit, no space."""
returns 25mV
